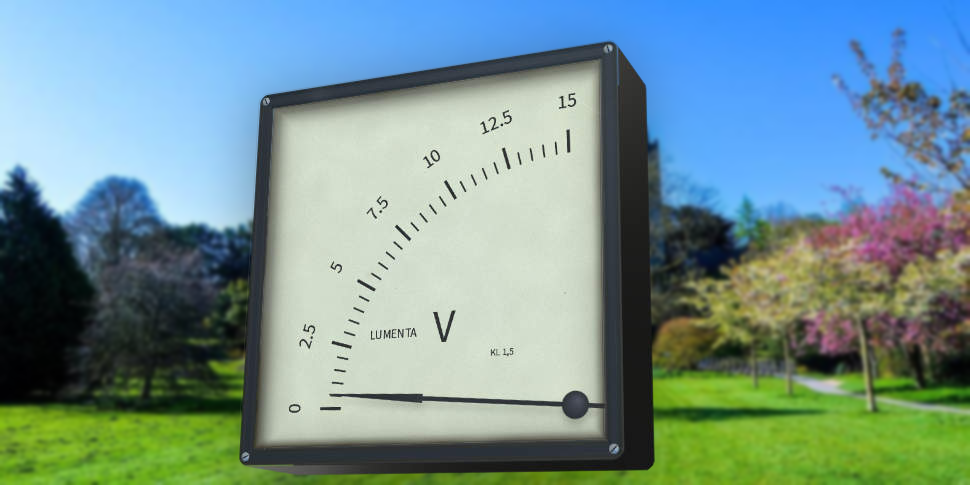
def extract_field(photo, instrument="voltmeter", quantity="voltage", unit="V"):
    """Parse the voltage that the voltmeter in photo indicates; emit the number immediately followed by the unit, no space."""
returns 0.5V
